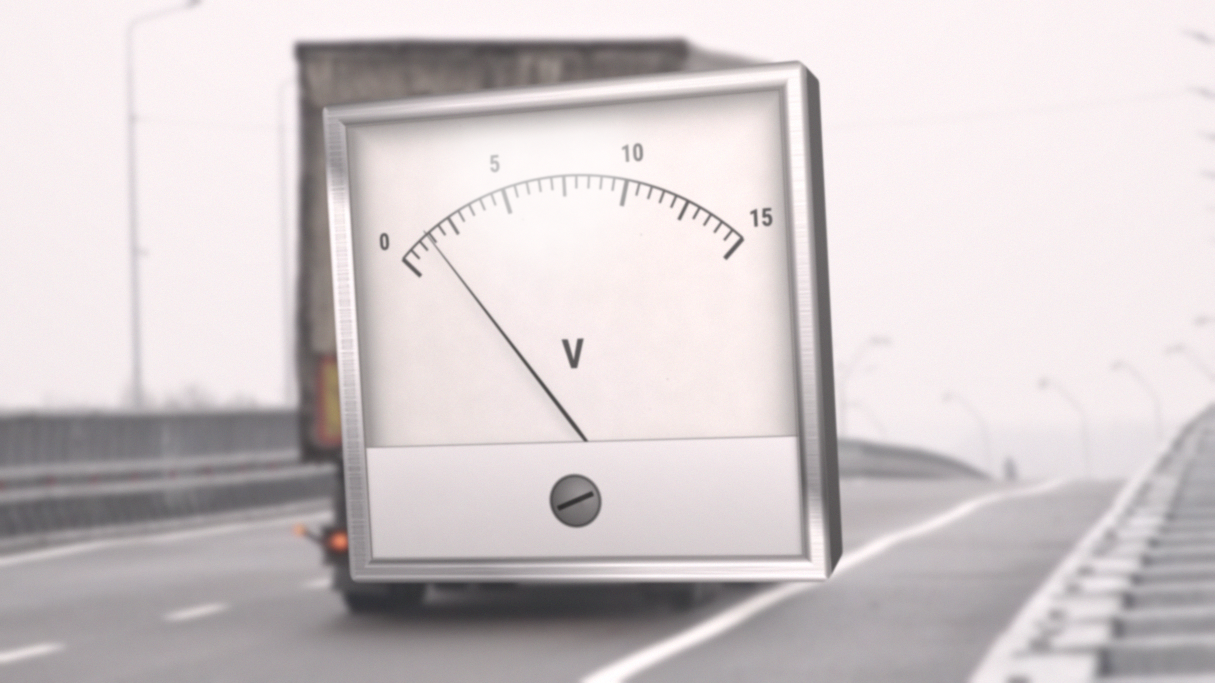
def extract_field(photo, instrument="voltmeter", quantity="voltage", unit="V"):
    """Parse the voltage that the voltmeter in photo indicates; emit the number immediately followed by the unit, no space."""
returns 1.5V
